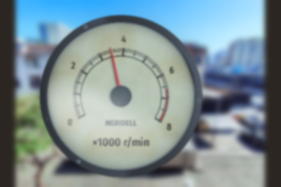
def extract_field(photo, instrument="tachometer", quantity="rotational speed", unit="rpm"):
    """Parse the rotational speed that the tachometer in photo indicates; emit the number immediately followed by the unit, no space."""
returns 3500rpm
